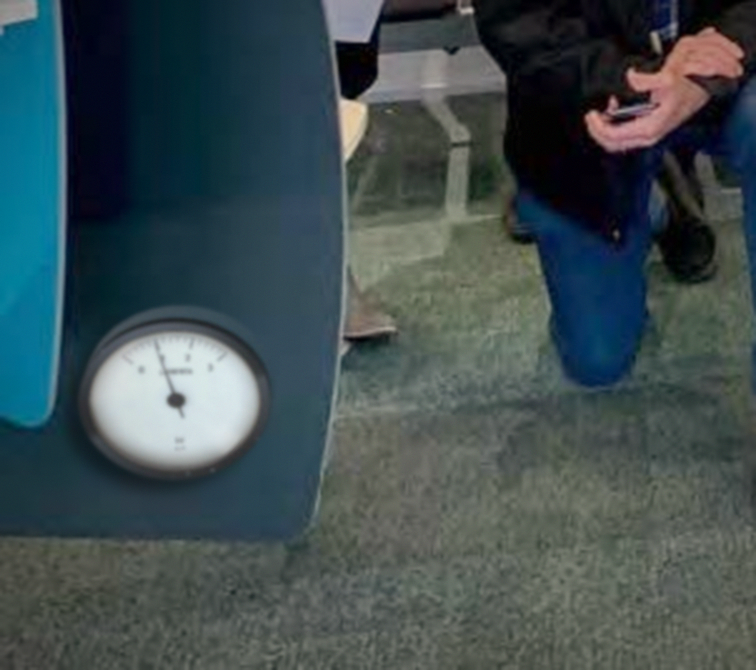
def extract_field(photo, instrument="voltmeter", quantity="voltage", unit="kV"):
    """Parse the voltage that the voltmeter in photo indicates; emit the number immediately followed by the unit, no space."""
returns 1kV
